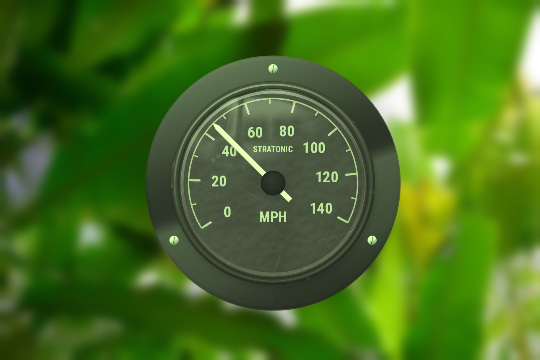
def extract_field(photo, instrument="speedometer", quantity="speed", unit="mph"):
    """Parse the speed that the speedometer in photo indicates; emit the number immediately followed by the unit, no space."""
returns 45mph
